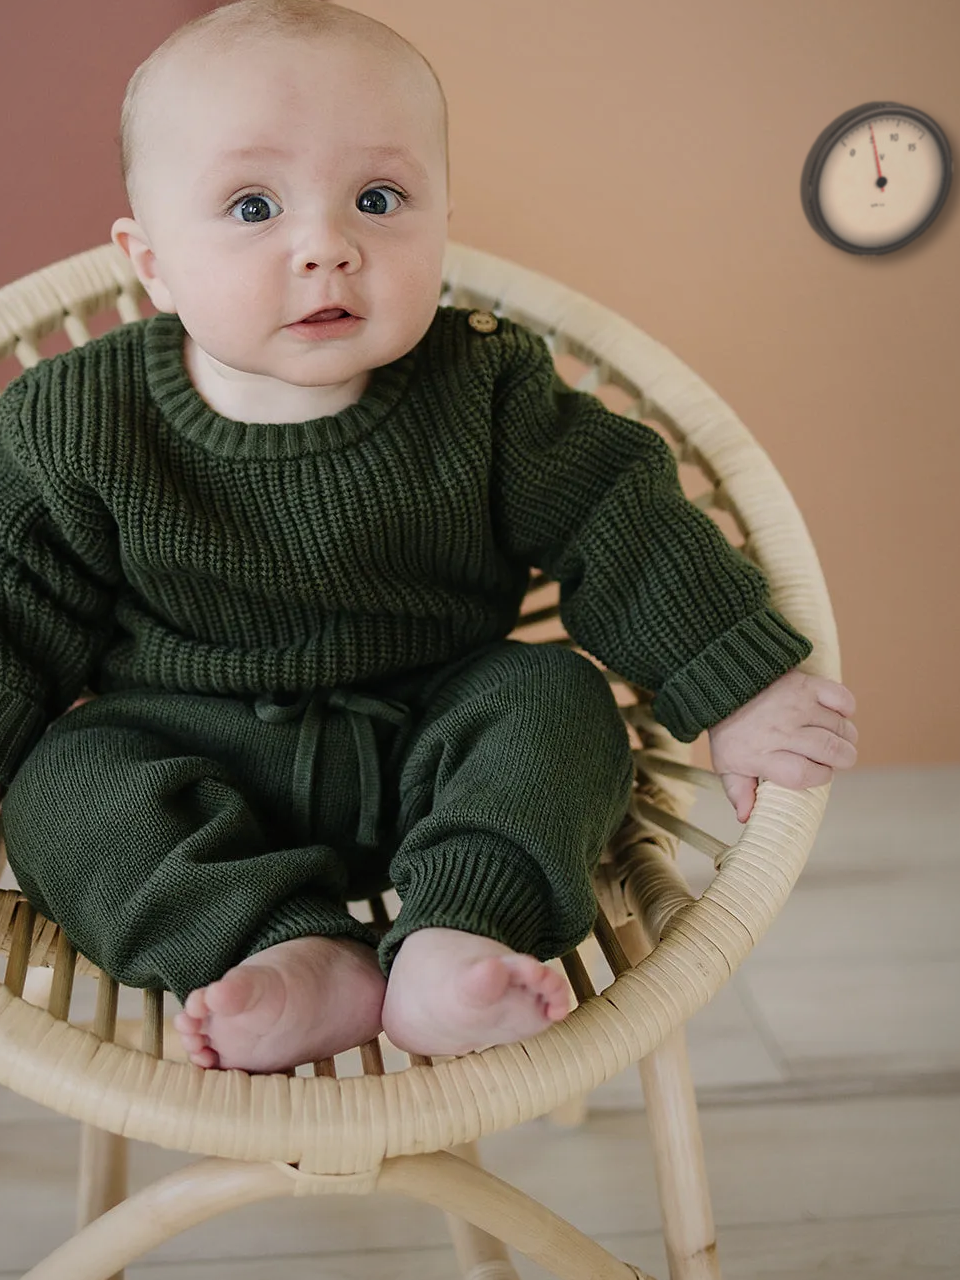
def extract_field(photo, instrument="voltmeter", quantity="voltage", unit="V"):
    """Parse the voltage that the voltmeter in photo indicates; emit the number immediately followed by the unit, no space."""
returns 5V
